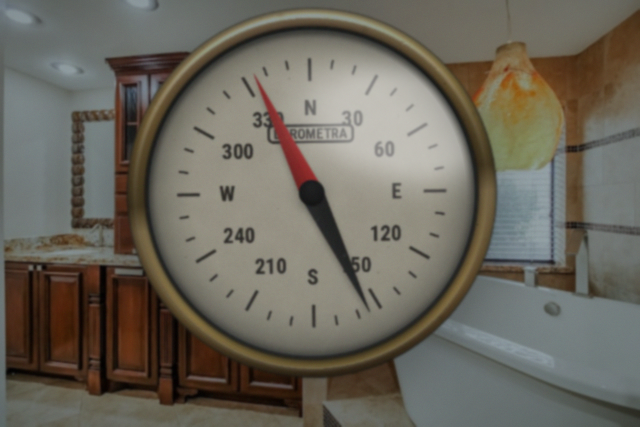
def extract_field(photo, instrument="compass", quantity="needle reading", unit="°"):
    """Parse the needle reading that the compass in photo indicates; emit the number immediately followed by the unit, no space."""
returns 335°
